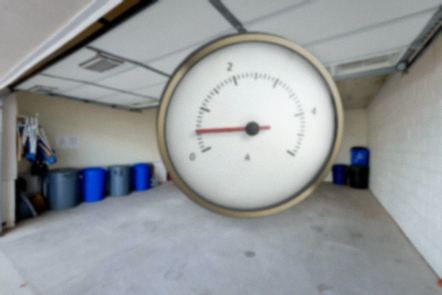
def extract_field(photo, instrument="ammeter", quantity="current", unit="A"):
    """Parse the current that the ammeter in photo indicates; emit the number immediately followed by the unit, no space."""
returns 0.5A
